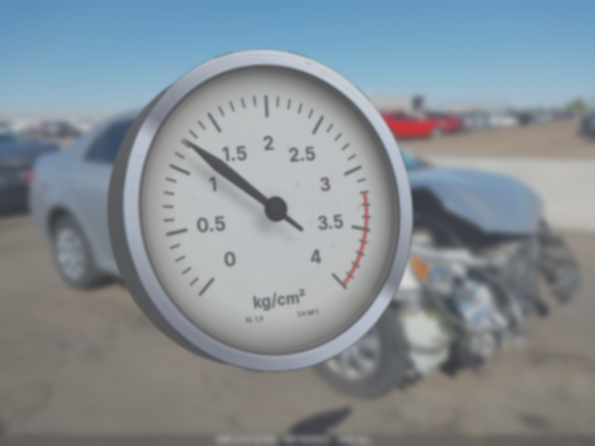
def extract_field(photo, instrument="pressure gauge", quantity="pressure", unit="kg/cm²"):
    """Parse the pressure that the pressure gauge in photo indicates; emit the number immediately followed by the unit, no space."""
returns 1.2kg/cm²
